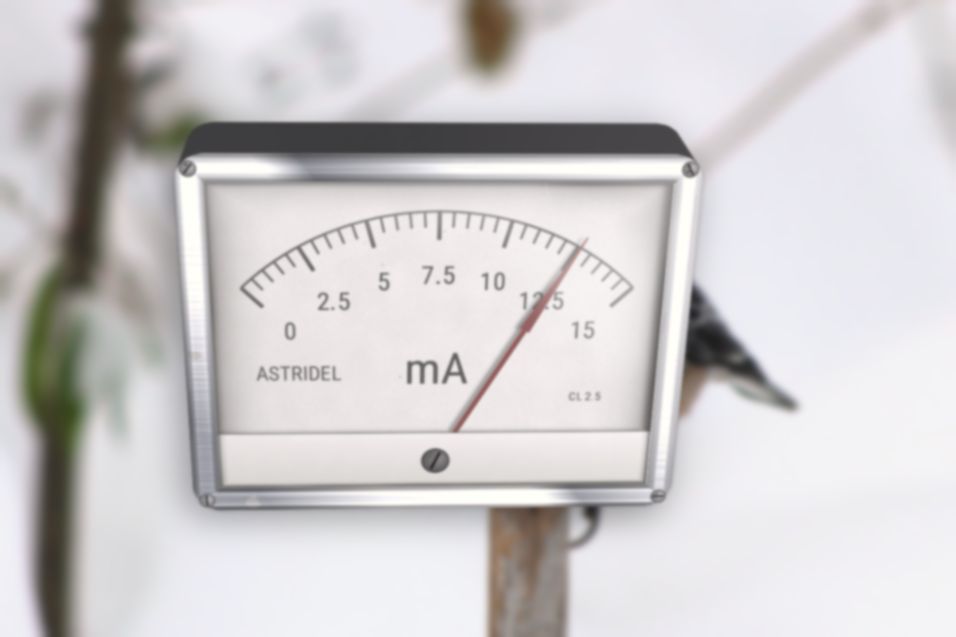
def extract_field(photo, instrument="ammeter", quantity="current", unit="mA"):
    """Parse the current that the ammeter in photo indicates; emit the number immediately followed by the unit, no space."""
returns 12.5mA
